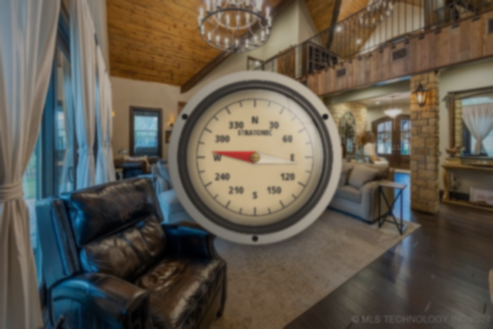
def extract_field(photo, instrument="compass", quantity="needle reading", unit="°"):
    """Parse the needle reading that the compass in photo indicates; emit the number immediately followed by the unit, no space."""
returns 277.5°
